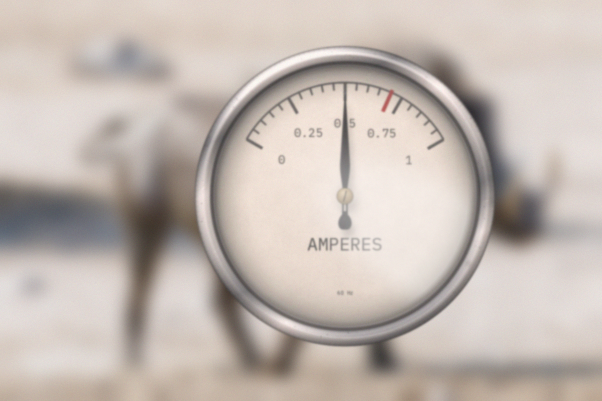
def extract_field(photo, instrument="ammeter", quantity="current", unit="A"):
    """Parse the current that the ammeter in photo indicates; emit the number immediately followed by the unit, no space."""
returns 0.5A
